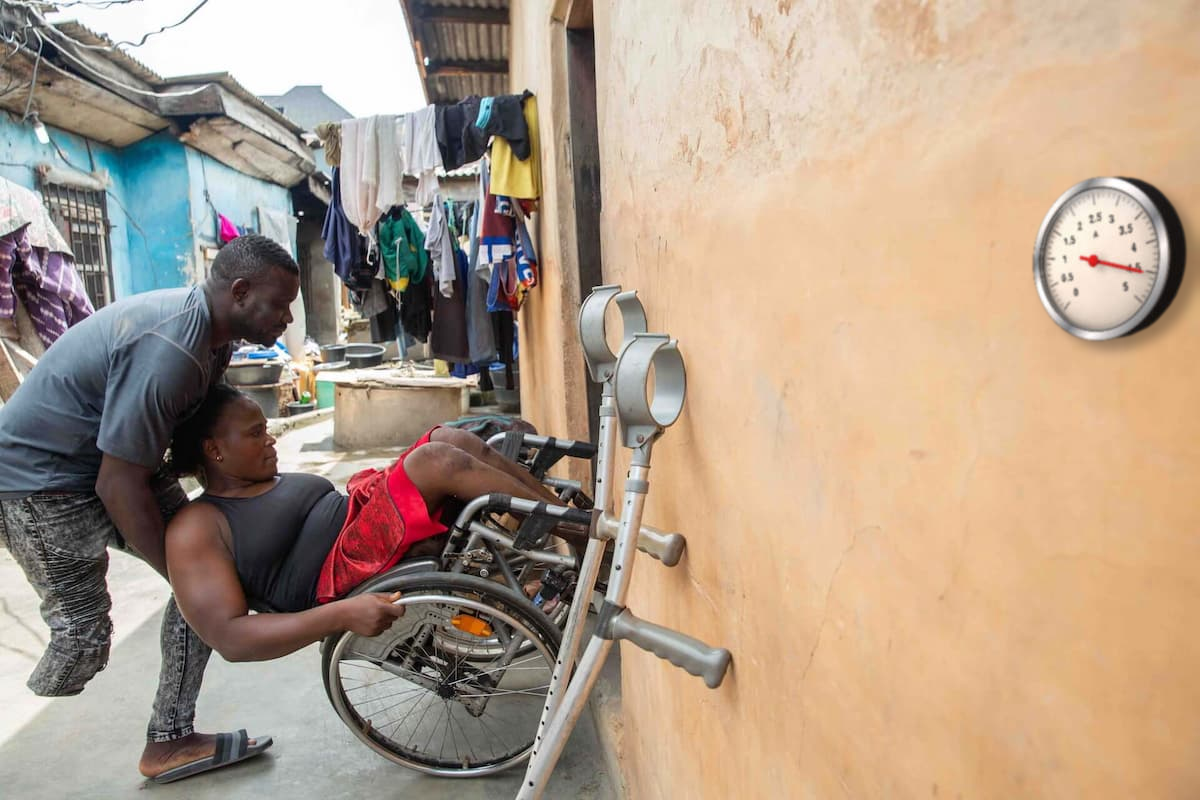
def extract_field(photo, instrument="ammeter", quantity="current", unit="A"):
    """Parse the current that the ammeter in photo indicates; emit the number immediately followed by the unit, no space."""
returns 4.5A
